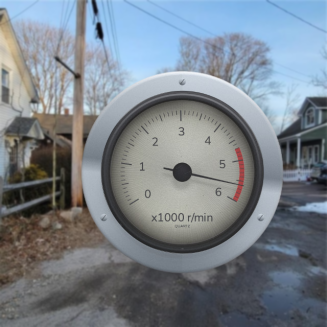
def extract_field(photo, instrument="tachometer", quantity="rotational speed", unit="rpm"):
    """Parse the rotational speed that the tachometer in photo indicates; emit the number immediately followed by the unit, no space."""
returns 5600rpm
